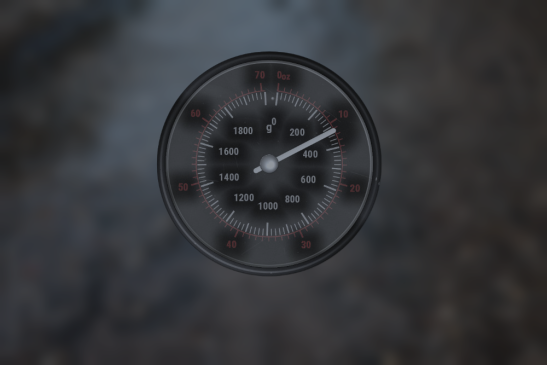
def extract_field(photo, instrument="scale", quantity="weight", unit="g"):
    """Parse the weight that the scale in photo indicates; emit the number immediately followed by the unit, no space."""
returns 320g
